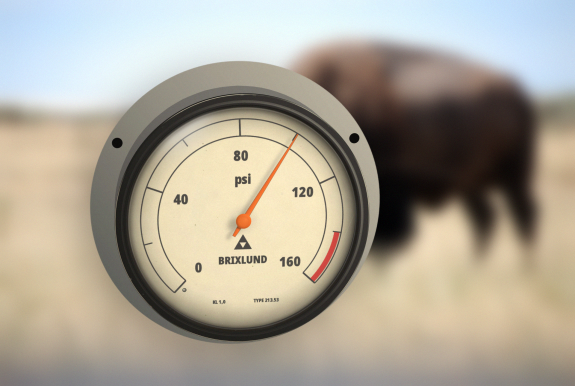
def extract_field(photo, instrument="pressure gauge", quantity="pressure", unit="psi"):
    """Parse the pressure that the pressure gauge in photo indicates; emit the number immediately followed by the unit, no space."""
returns 100psi
